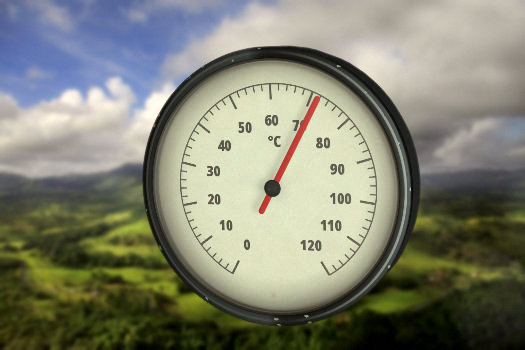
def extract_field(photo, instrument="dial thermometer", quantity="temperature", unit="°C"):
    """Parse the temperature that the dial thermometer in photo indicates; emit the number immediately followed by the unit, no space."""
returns 72°C
